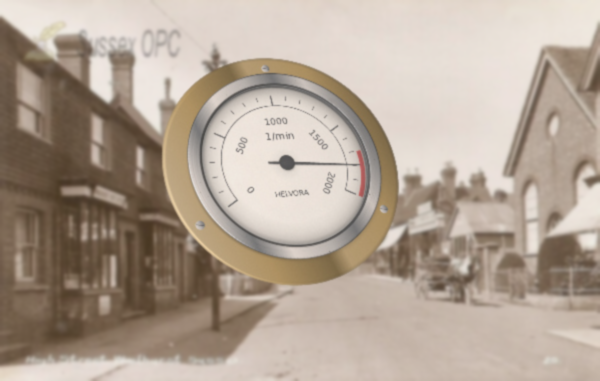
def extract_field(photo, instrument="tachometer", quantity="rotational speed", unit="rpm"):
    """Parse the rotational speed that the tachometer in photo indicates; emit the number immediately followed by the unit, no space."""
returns 1800rpm
